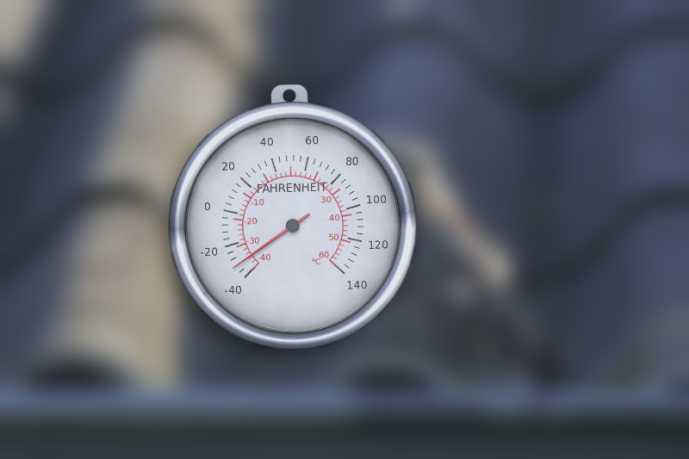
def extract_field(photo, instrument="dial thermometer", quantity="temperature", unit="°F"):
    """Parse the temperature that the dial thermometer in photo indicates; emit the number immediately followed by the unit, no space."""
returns -32°F
